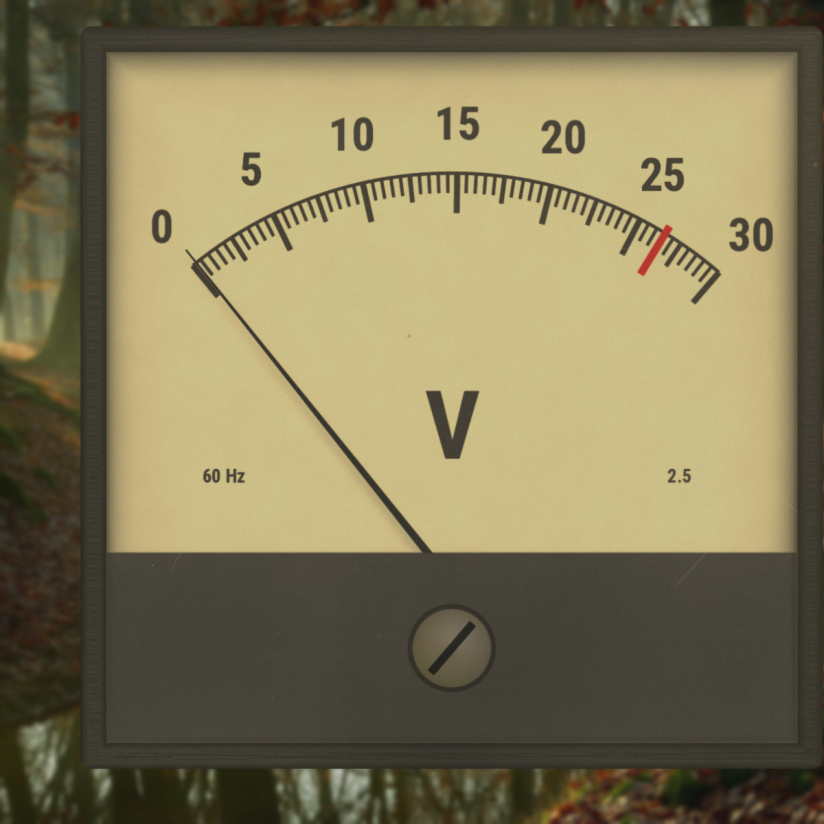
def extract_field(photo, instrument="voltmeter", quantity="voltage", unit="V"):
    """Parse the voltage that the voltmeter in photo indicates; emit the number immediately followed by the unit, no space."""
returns 0.25V
